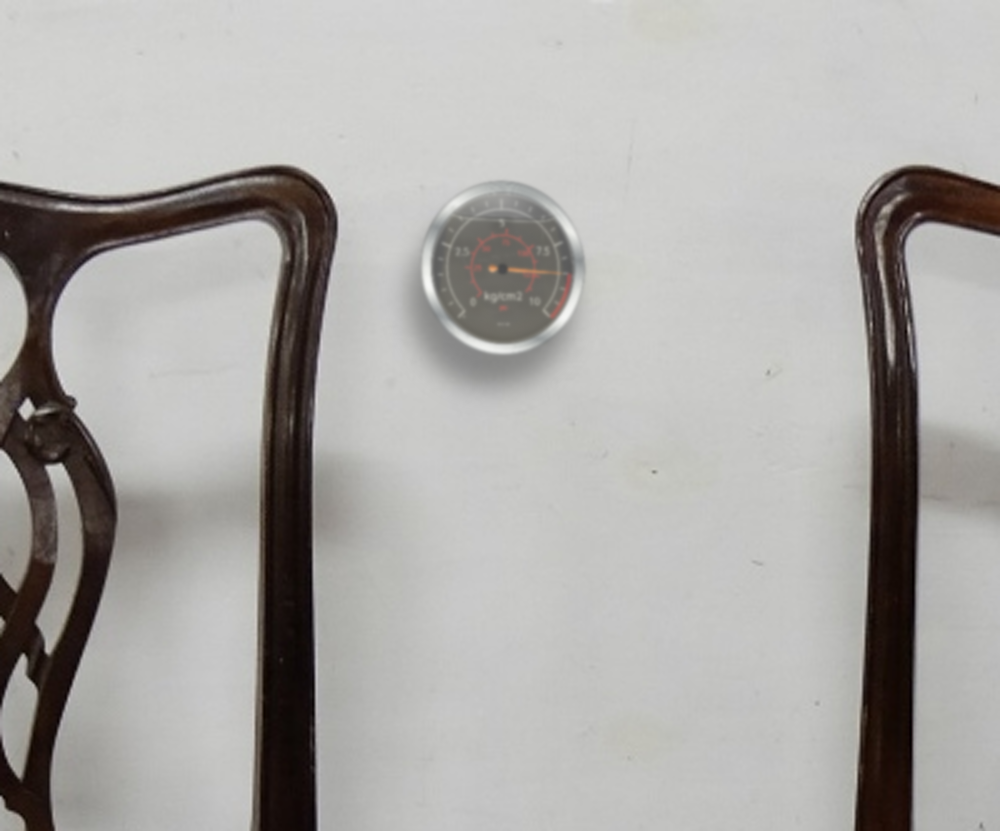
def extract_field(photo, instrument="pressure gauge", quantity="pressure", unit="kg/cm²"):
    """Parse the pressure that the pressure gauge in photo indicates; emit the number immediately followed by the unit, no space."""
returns 8.5kg/cm²
